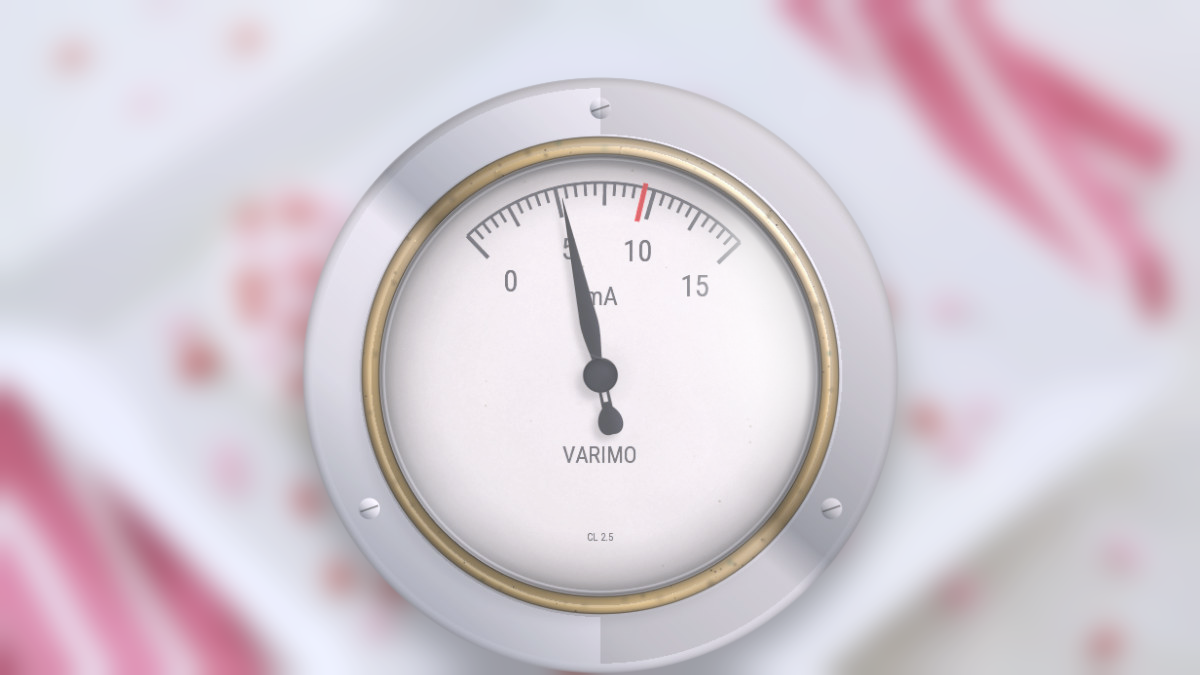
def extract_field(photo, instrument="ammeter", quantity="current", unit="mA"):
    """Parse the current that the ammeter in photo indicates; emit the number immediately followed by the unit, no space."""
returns 5.25mA
